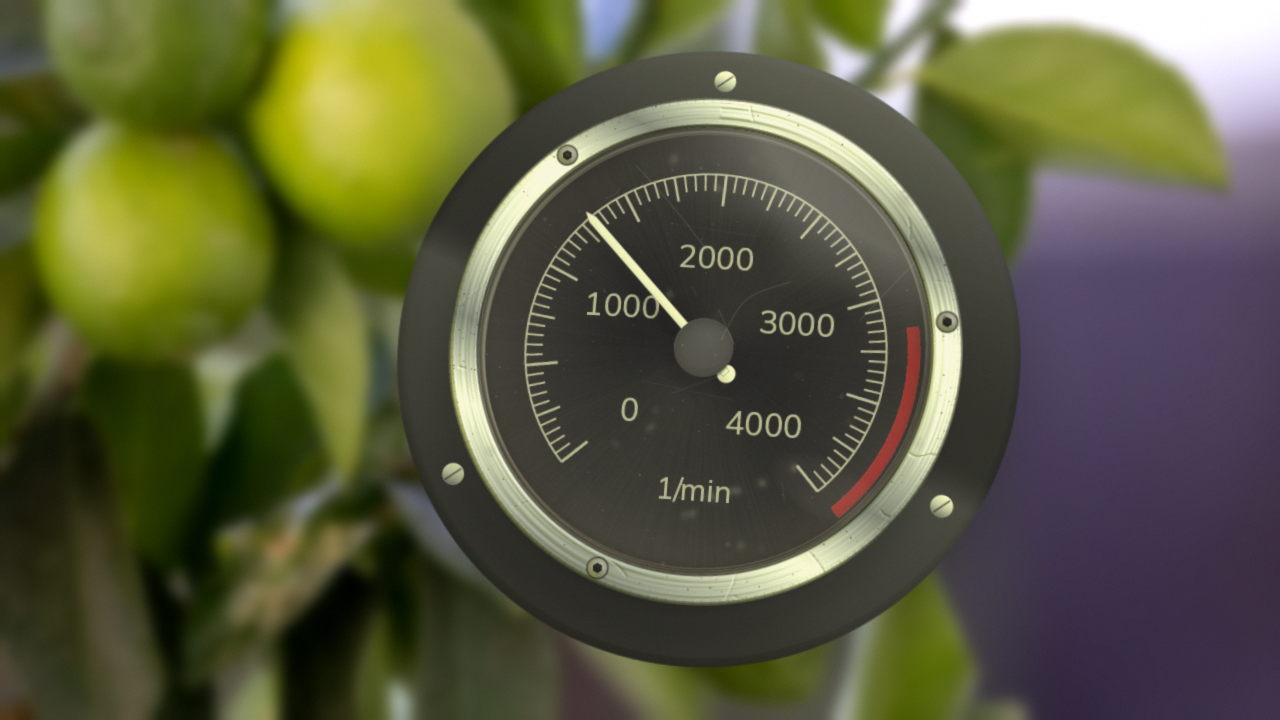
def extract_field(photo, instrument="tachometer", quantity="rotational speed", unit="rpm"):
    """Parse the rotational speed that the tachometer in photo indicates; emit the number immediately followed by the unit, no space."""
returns 1300rpm
